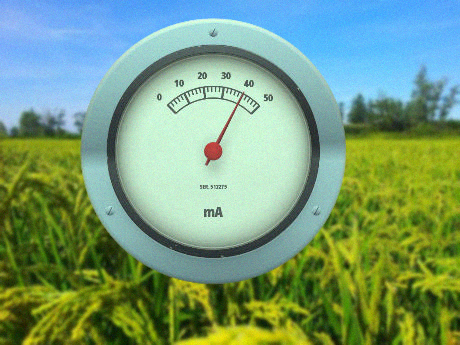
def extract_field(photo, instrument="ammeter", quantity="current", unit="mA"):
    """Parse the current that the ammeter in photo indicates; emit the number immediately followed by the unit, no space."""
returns 40mA
